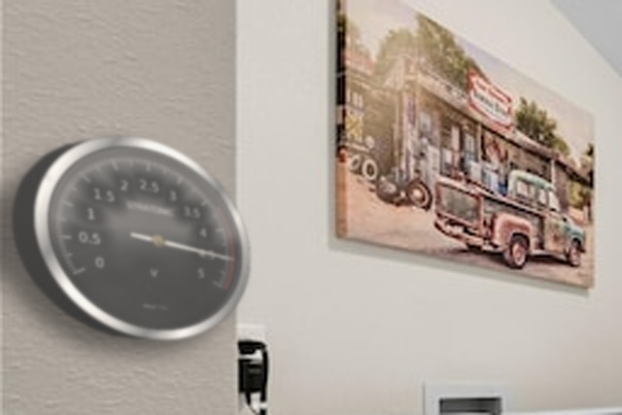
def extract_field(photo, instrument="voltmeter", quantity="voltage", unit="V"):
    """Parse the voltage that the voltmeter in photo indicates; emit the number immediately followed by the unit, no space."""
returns 4.5V
